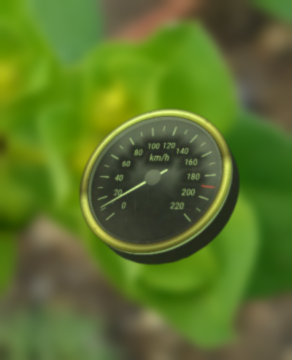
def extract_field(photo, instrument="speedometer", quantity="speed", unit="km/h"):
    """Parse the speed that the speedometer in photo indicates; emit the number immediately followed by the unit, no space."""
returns 10km/h
